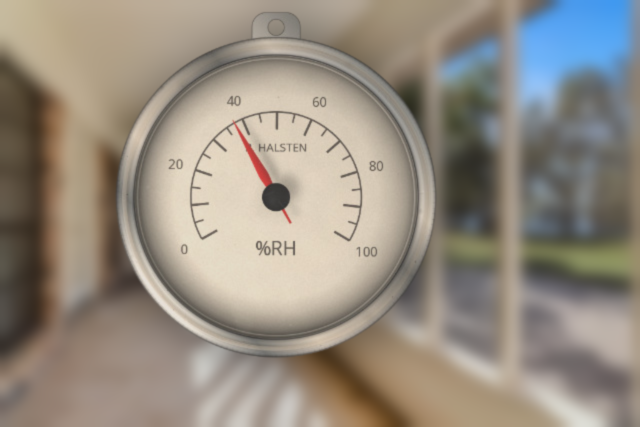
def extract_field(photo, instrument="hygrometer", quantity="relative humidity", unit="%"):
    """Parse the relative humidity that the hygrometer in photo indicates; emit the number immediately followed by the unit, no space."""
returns 37.5%
